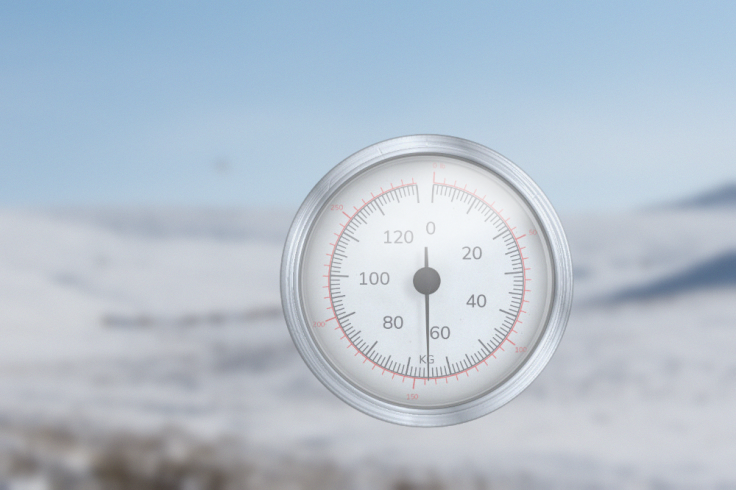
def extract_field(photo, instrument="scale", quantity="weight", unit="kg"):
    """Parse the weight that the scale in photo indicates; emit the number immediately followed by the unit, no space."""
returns 65kg
